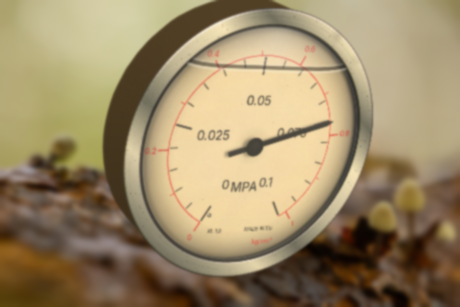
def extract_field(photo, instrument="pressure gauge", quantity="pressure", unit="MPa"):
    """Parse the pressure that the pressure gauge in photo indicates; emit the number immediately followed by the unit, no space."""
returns 0.075MPa
